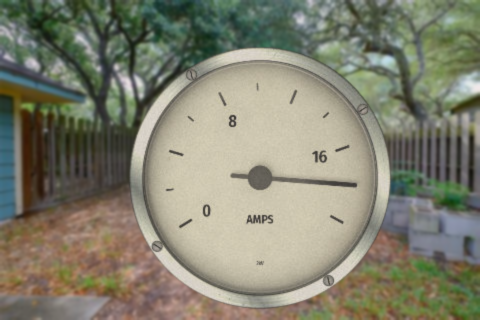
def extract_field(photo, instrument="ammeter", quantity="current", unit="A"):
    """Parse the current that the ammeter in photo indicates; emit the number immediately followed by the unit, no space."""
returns 18A
